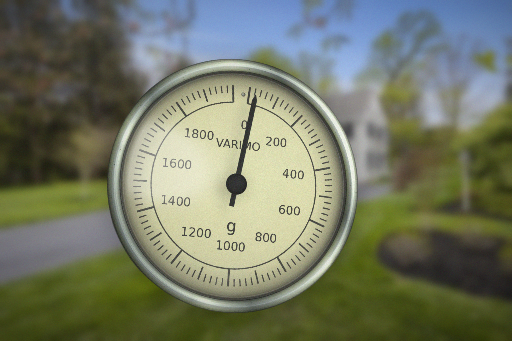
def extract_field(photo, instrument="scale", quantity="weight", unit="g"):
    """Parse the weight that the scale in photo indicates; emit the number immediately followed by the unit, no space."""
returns 20g
